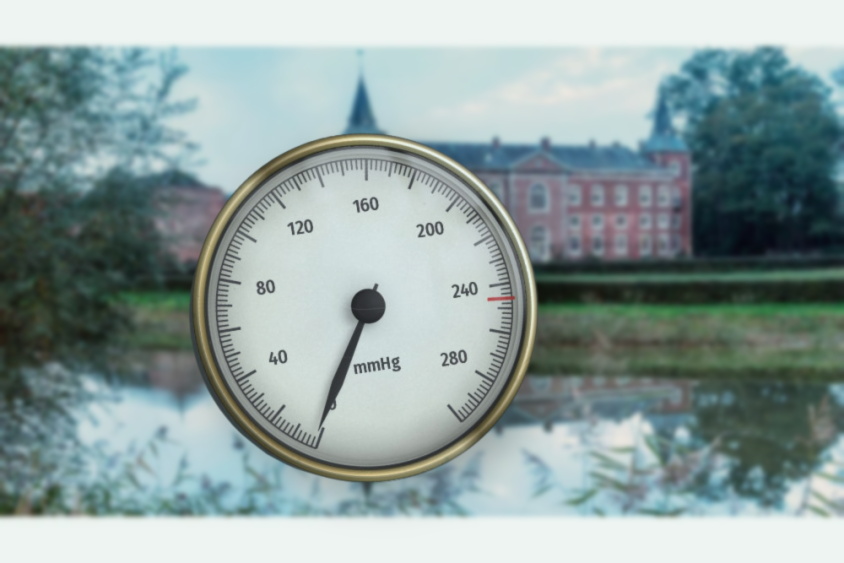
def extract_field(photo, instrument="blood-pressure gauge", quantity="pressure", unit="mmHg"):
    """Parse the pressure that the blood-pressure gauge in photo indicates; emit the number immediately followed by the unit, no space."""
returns 2mmHg
